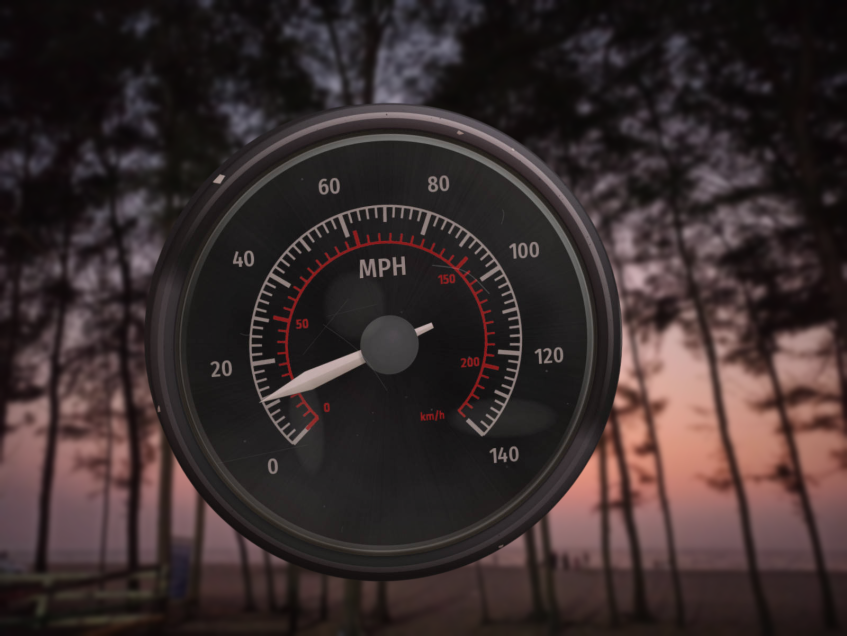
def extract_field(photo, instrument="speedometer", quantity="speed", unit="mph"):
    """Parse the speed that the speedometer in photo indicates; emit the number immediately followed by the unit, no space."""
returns 12mph
